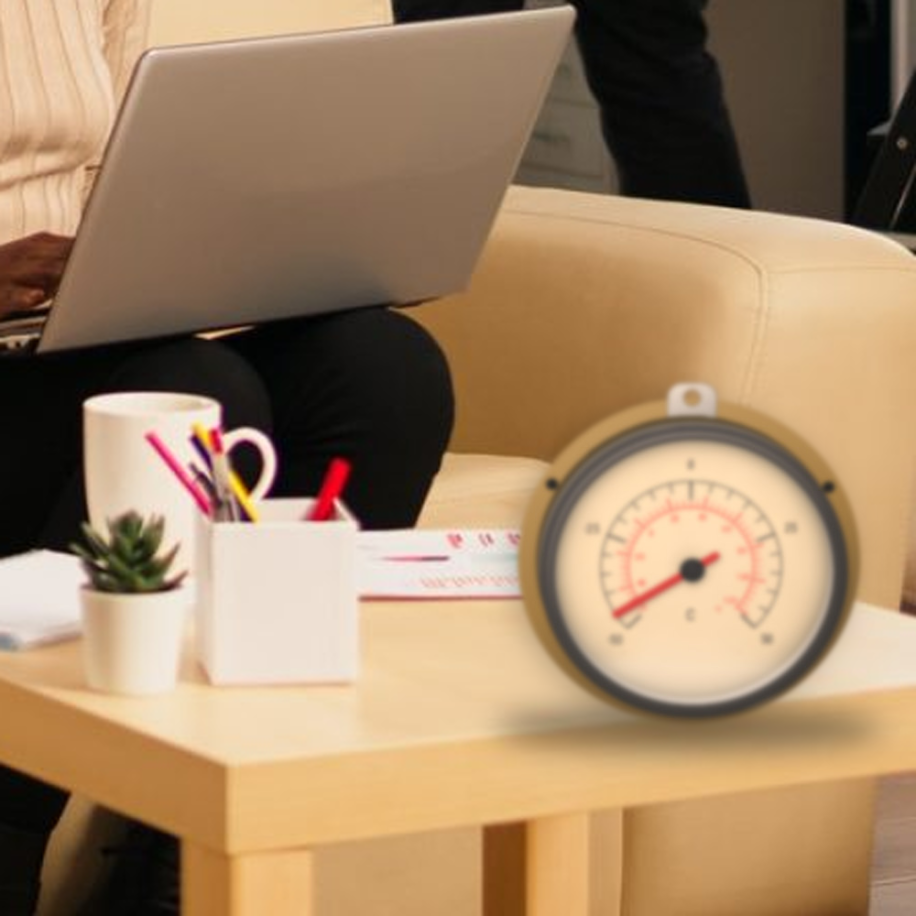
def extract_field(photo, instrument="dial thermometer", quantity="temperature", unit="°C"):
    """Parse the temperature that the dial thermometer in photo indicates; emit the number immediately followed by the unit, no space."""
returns -45°C
